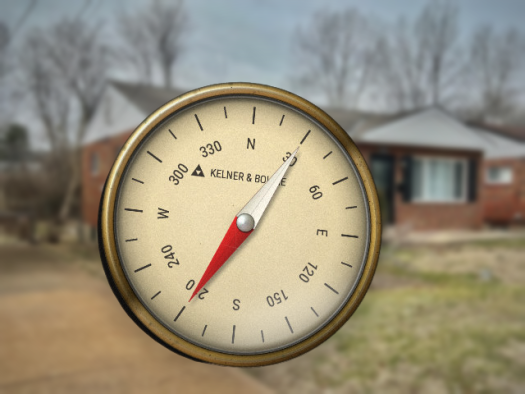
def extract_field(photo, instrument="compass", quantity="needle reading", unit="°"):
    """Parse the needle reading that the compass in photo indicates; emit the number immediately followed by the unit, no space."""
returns 210°
